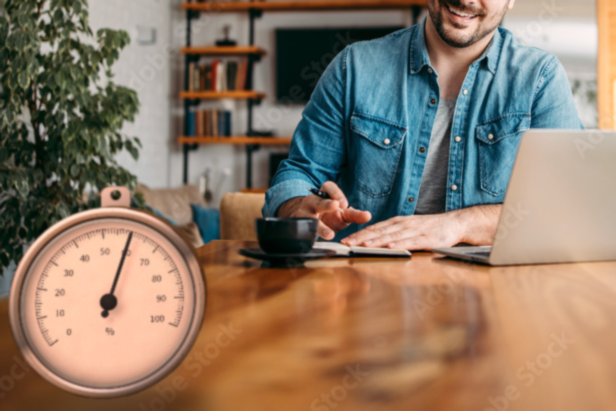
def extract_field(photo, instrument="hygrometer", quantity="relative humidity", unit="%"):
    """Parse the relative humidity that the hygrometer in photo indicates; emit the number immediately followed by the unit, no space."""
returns 60%
